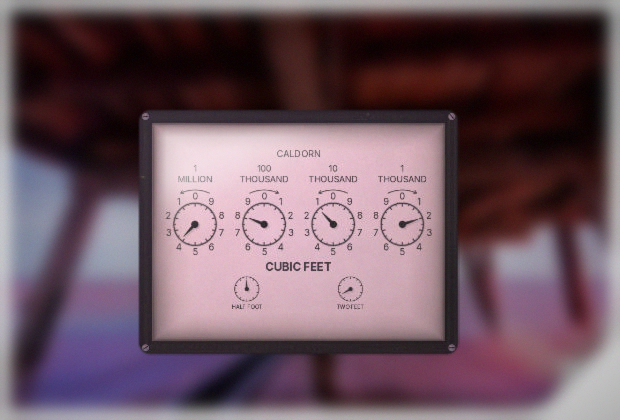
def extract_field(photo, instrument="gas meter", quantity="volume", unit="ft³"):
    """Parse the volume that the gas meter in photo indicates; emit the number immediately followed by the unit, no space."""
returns 381200ft³
